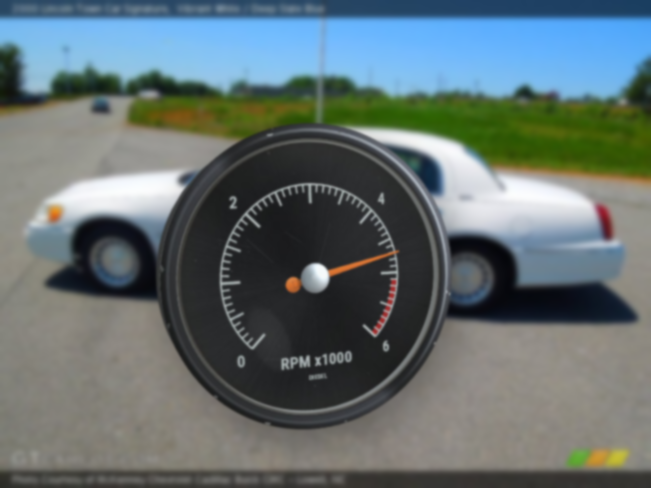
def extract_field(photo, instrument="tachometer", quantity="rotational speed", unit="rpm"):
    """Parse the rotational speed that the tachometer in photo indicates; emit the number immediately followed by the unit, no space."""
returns 4700rpm
